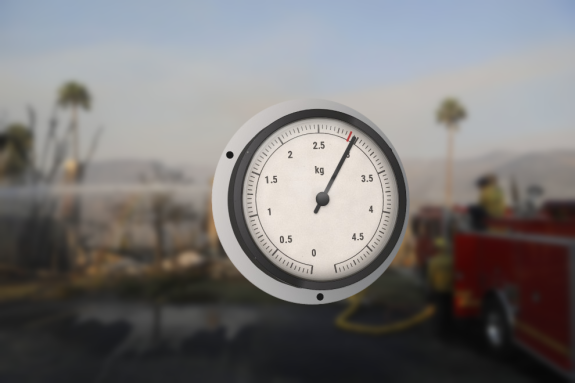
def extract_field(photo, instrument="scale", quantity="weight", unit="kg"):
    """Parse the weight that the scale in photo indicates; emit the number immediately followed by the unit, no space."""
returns 2.95kg
